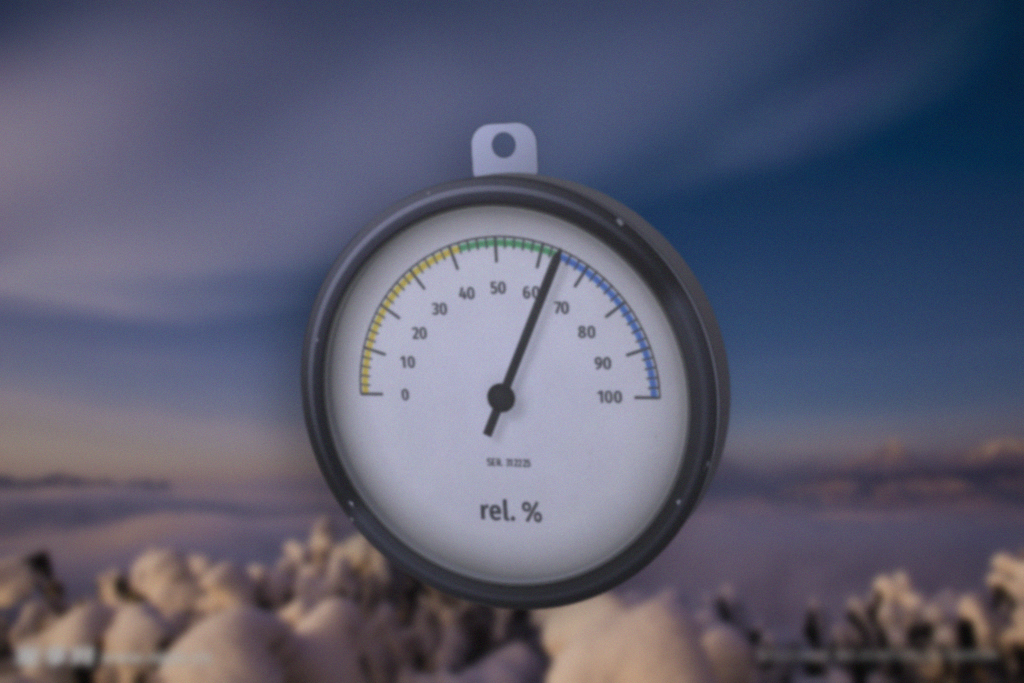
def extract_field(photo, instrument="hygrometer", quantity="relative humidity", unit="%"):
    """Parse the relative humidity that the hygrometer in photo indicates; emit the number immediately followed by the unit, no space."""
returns 64%
